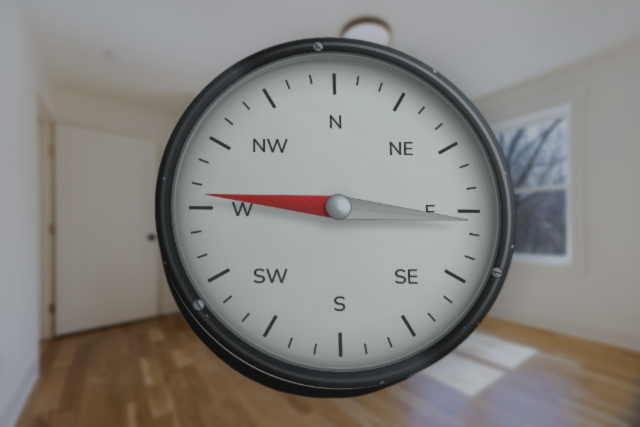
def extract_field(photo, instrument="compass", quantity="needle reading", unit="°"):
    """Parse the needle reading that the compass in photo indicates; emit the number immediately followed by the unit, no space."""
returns 275°
